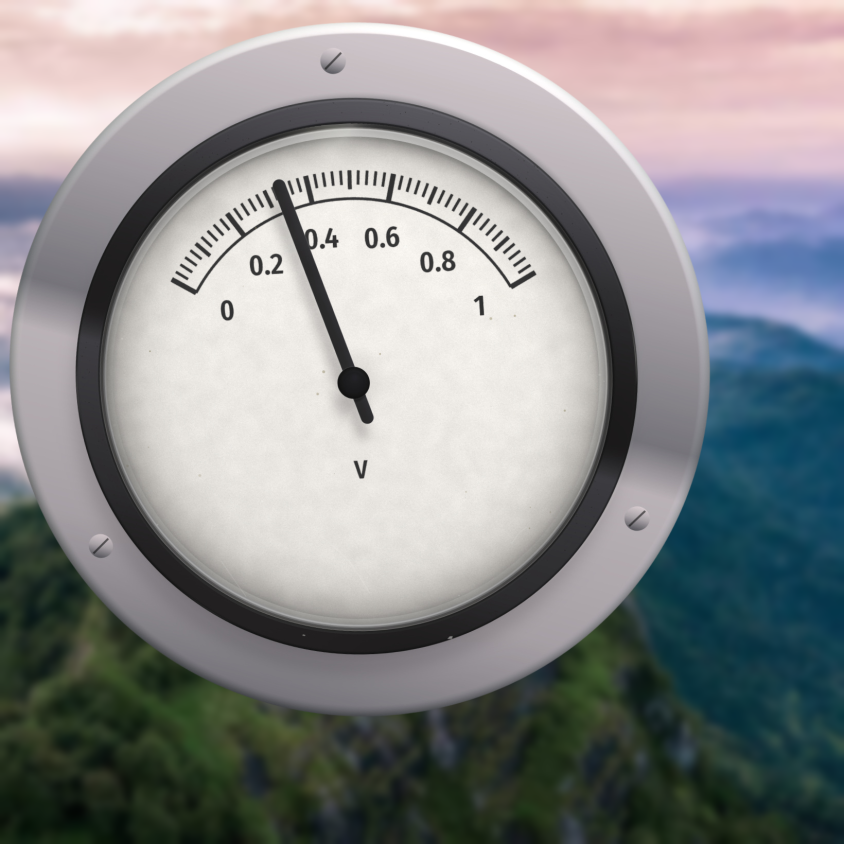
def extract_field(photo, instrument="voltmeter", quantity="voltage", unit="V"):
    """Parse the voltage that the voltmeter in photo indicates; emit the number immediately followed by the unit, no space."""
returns 0.34V
